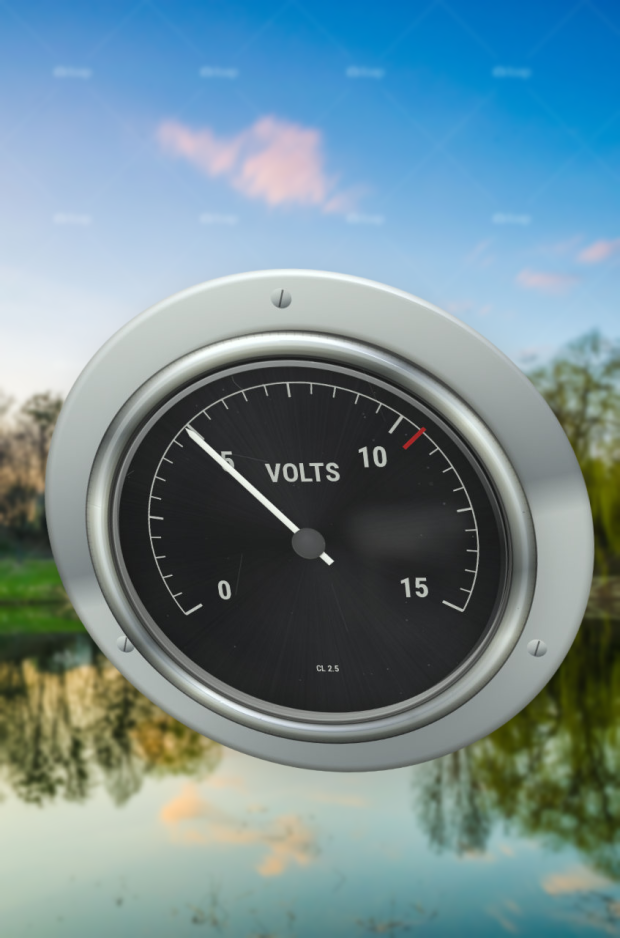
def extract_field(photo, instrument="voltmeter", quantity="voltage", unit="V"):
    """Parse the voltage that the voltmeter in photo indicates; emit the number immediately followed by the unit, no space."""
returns 5V
